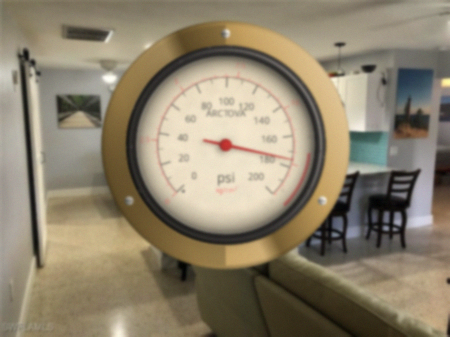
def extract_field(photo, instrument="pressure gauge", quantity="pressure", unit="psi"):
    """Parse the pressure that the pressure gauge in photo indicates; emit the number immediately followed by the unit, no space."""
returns 175psi
